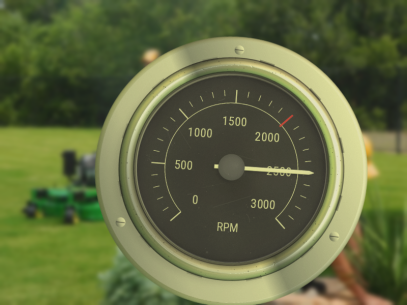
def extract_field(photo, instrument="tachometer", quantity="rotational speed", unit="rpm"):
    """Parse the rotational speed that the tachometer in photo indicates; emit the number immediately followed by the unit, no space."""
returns 2500rpm
